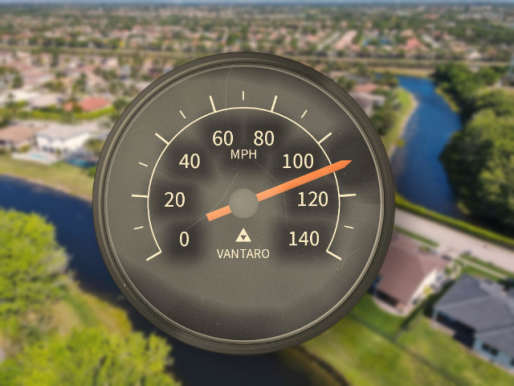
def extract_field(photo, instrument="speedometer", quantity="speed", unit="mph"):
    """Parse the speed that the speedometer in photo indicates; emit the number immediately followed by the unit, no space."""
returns 110mph
